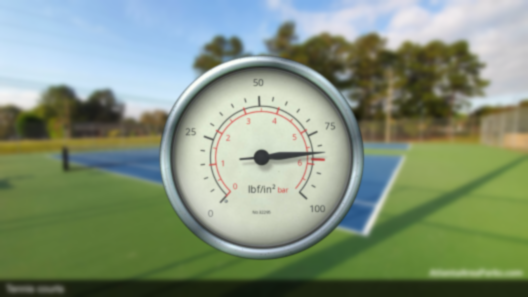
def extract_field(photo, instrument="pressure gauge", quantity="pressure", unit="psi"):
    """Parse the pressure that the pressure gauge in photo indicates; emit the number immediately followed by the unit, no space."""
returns 82.5psi
